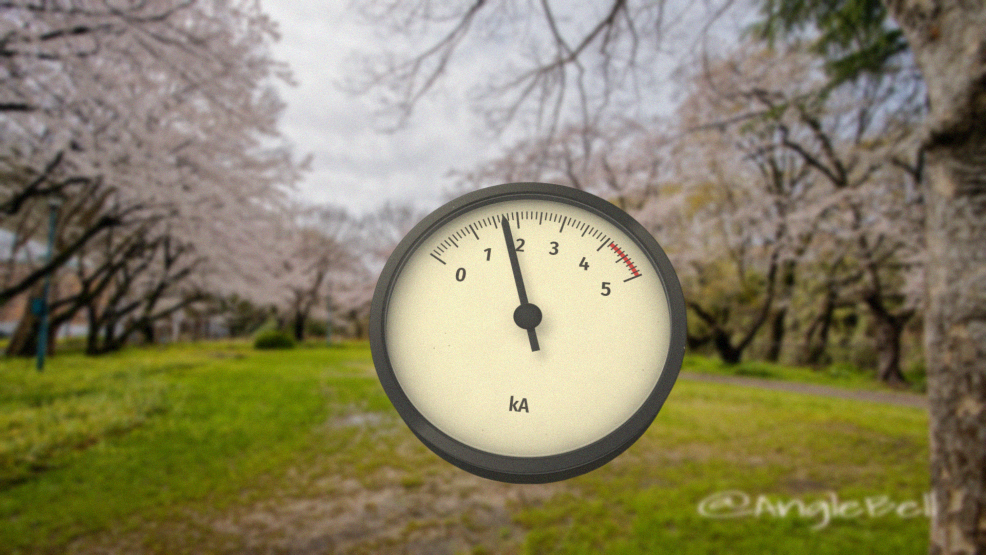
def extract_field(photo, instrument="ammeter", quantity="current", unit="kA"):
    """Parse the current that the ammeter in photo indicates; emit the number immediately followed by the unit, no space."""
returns 1.7kA
